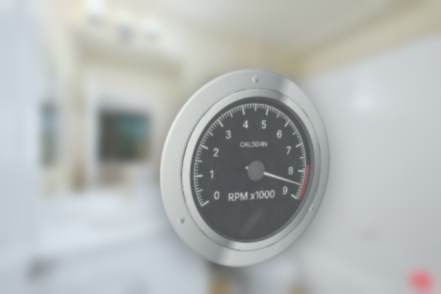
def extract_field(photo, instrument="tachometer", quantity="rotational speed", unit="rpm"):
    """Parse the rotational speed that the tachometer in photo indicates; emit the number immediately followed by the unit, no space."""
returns 8500rpm
